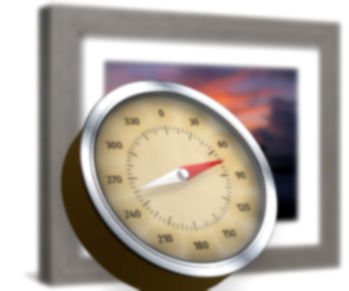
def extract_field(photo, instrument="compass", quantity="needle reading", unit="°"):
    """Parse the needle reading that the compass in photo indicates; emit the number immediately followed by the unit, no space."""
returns 75°
